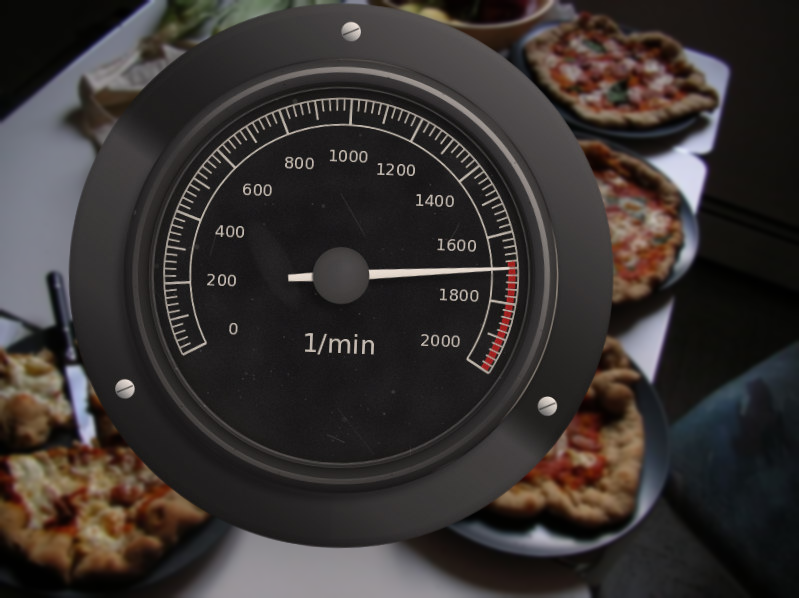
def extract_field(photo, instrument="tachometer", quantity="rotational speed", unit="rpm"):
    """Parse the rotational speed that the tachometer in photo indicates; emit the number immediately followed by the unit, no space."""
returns 1700rpm
